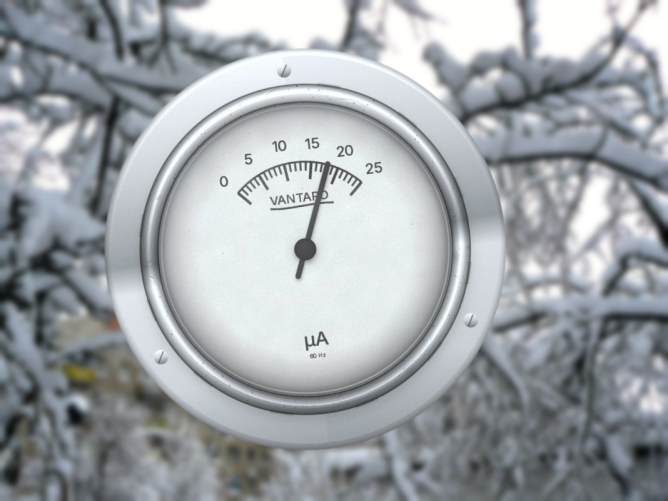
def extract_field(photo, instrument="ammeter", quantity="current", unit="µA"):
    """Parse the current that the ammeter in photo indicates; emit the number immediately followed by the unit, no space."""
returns 18µA
